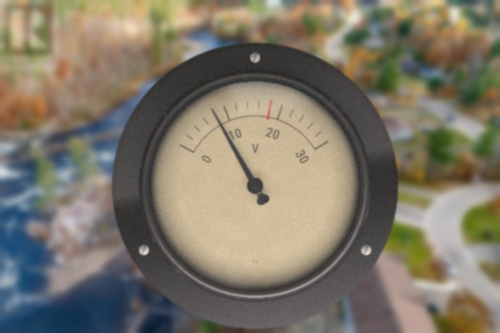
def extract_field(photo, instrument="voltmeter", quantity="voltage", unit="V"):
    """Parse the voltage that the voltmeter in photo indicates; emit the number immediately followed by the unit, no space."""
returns 8V
